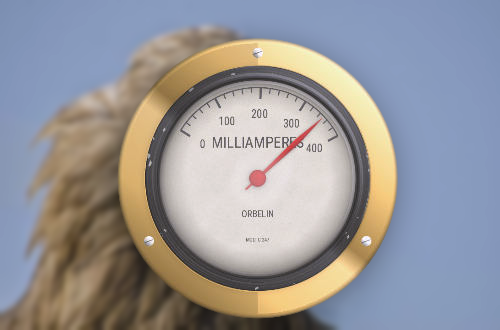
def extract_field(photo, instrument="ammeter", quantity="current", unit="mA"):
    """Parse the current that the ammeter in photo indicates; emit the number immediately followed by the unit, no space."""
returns 350mA
